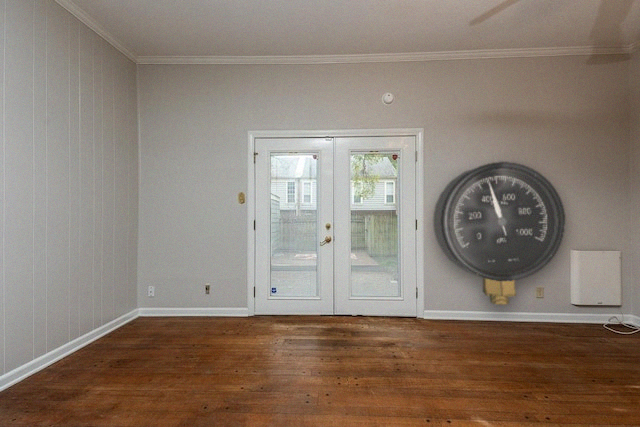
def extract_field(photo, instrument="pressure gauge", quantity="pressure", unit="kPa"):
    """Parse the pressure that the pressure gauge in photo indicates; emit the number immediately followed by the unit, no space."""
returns 450kPa
